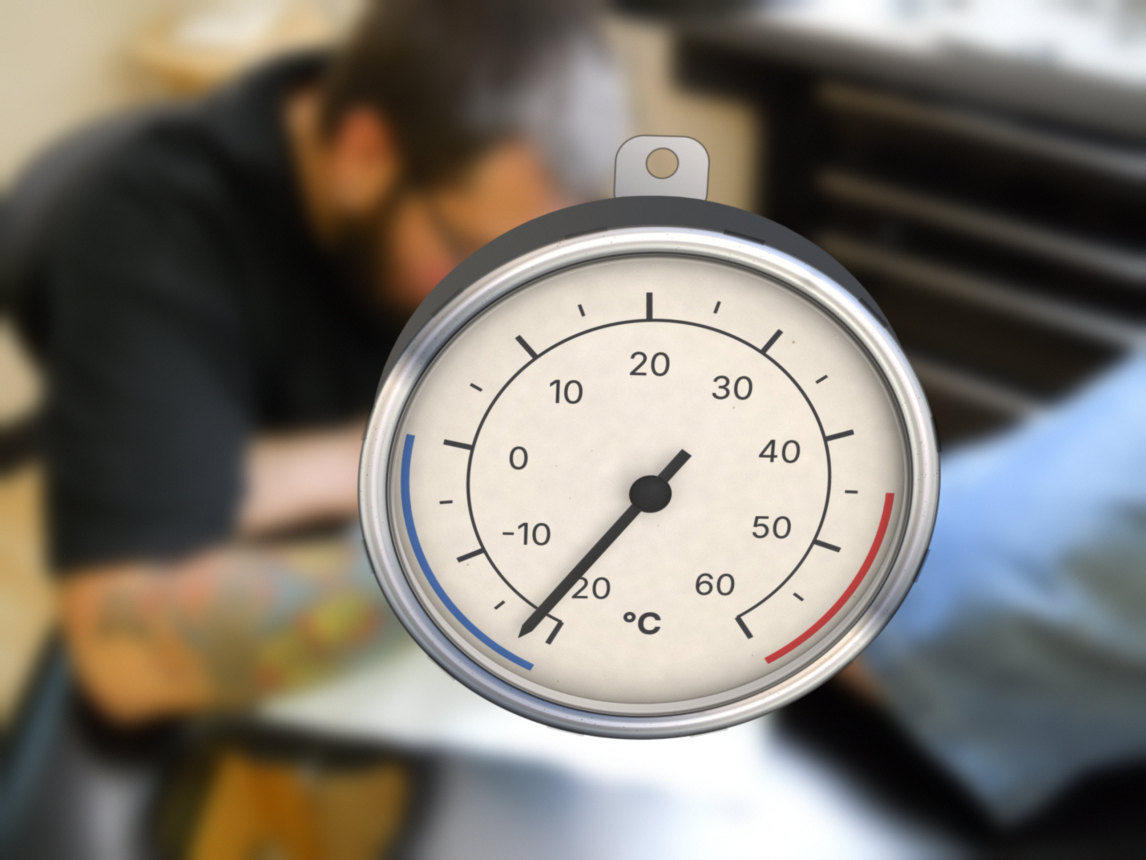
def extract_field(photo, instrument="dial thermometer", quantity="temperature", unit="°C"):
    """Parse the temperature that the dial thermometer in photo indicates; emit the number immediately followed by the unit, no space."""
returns -17.5°C
